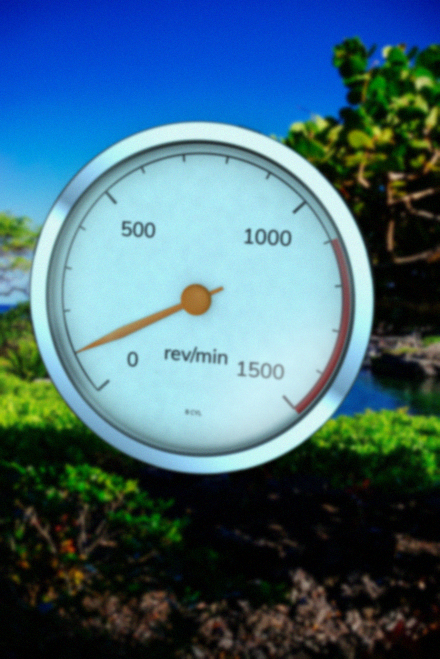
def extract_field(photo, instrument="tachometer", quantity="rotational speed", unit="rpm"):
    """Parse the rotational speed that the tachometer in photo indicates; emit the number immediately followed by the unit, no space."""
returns 100rpm
